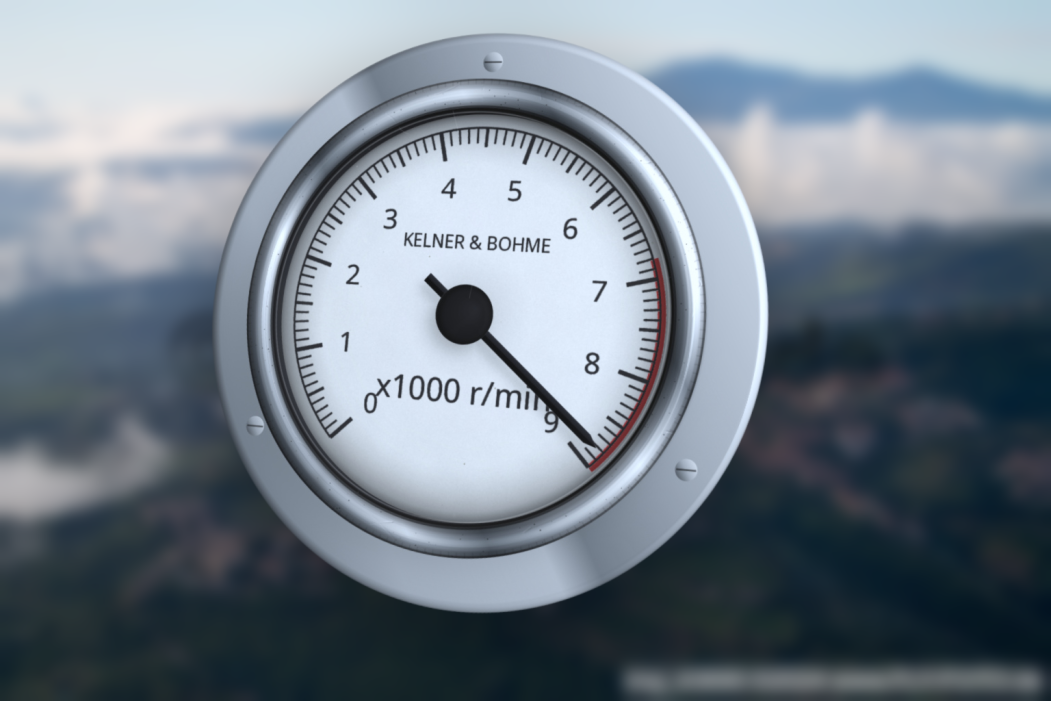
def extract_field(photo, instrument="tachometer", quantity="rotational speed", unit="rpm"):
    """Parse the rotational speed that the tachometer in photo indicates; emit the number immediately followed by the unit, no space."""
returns 8800rpm
